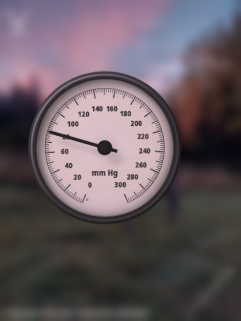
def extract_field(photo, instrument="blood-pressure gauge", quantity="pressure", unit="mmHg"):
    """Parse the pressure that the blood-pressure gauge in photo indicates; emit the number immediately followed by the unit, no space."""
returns 80mmHg
